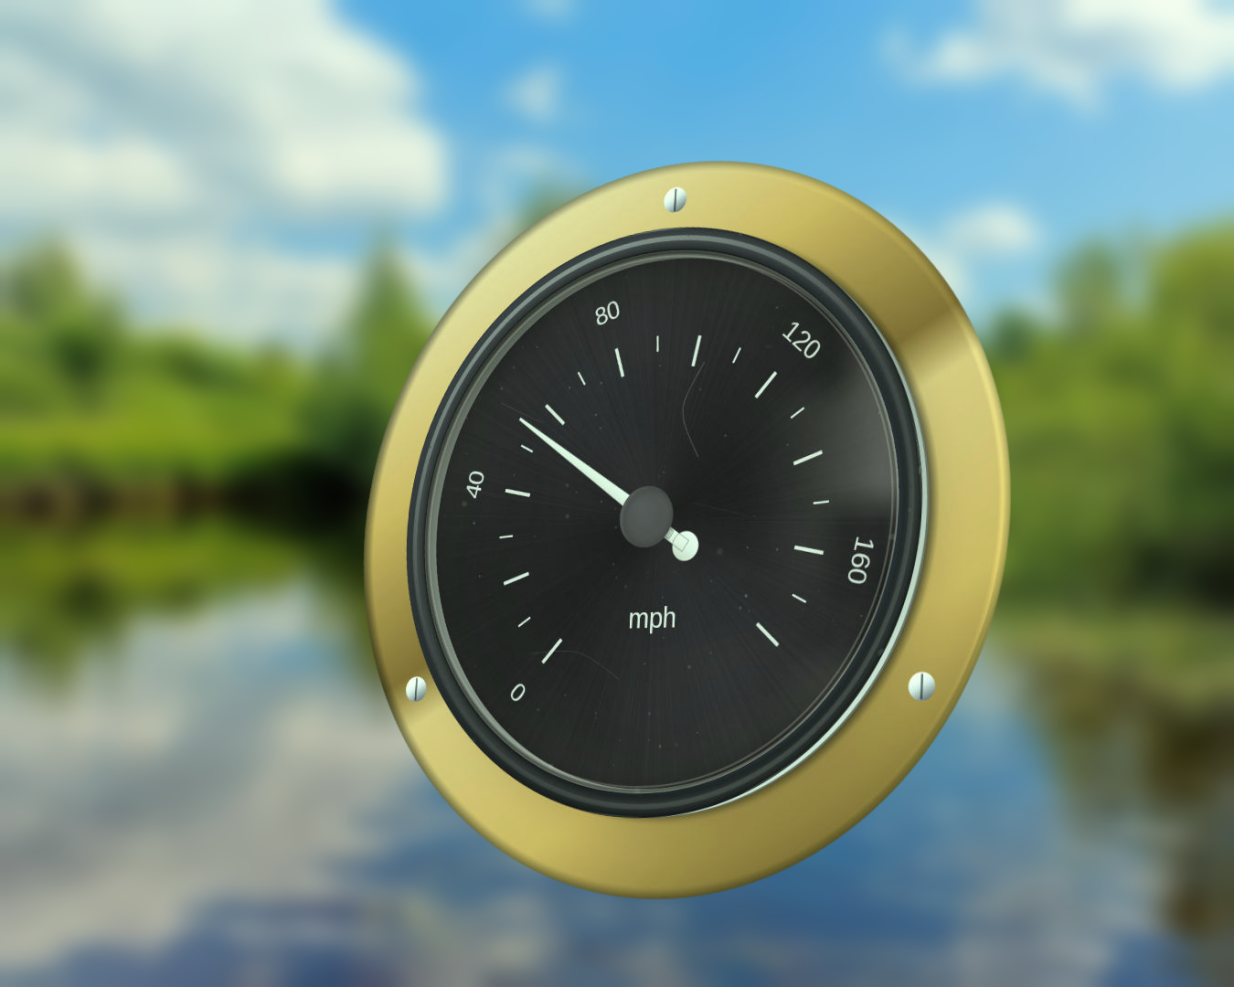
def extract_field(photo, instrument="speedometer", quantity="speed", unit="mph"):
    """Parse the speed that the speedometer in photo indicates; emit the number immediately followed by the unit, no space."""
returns 55mph
